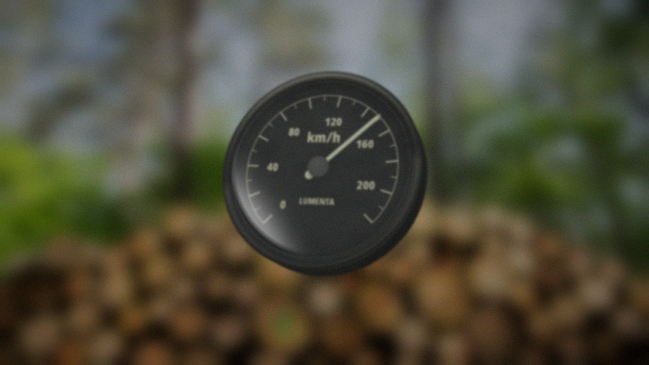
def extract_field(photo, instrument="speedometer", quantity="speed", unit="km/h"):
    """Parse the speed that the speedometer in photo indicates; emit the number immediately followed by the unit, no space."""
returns 150km/h
